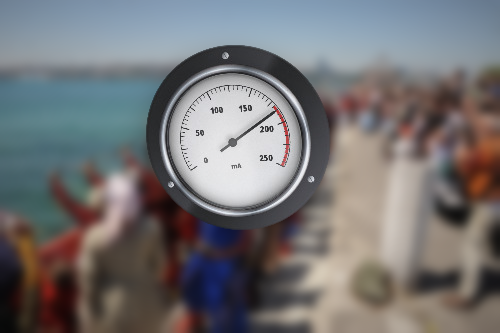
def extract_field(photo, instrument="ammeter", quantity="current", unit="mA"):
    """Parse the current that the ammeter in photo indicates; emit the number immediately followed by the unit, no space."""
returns 185mA
